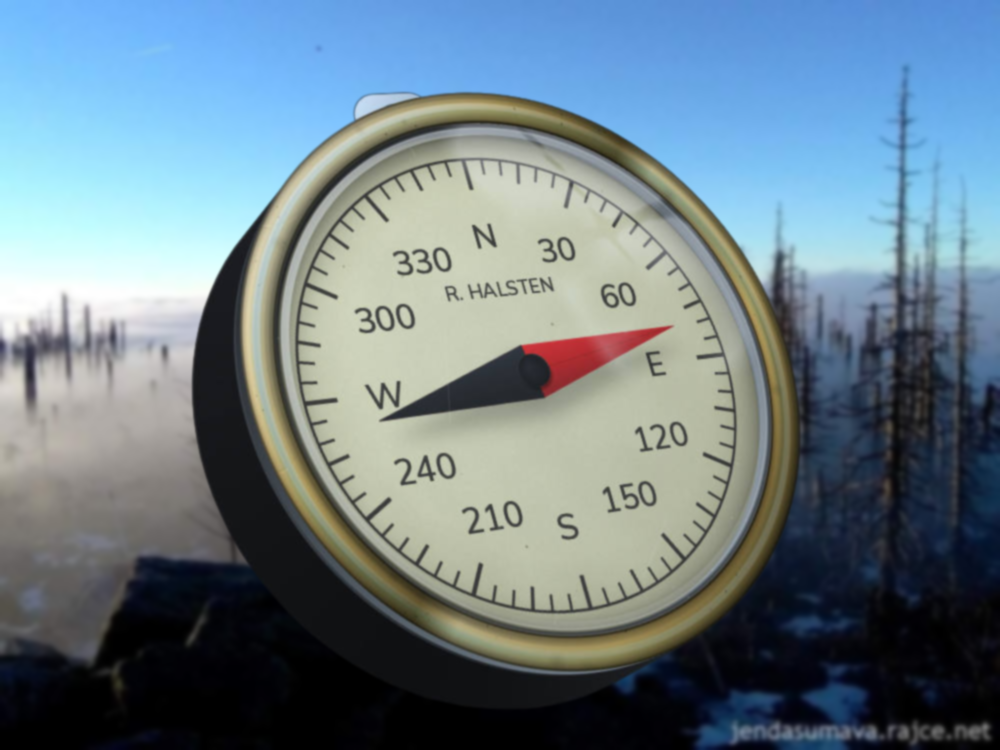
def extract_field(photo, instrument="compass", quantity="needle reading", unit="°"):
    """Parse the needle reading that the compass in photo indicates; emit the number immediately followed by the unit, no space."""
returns 80°
